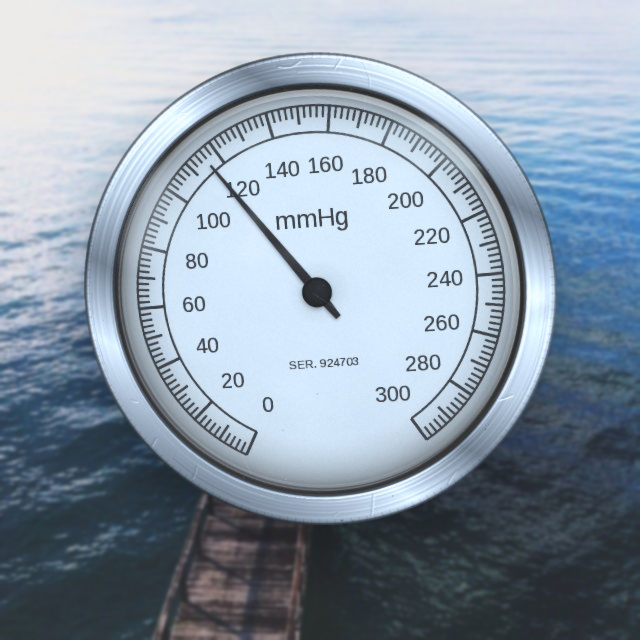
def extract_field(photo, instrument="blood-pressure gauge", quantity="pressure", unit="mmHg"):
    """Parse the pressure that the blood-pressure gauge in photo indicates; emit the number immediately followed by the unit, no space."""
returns 116mmHg
